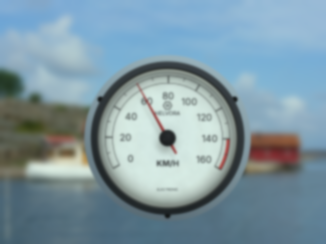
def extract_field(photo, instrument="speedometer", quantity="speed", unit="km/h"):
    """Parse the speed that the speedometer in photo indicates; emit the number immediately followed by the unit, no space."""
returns 60km/h
